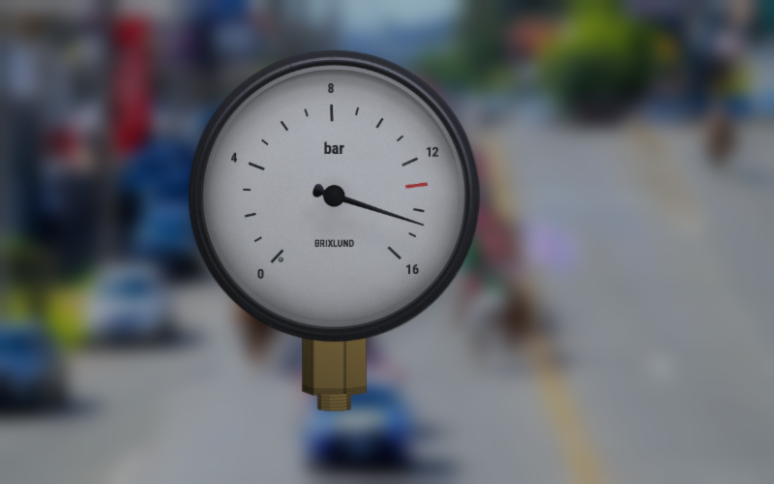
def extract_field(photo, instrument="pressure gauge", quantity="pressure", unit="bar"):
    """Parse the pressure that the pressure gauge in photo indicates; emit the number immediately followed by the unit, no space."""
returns 14.5bar
